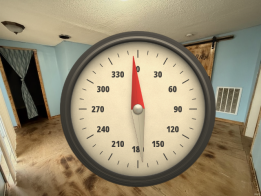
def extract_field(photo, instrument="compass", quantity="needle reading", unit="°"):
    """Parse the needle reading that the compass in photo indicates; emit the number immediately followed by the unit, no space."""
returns 355°
